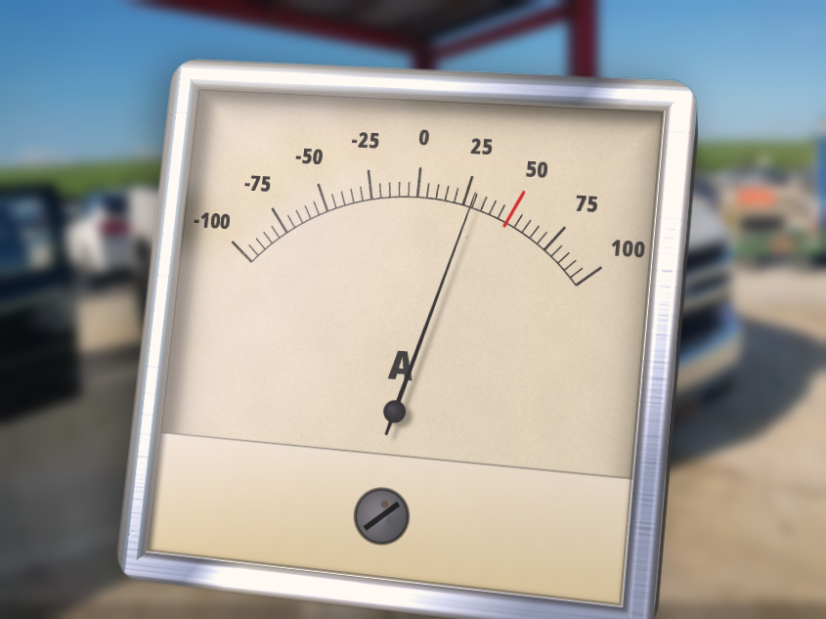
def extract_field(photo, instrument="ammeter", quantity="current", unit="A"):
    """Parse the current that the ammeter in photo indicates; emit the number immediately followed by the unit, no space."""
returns 30A
